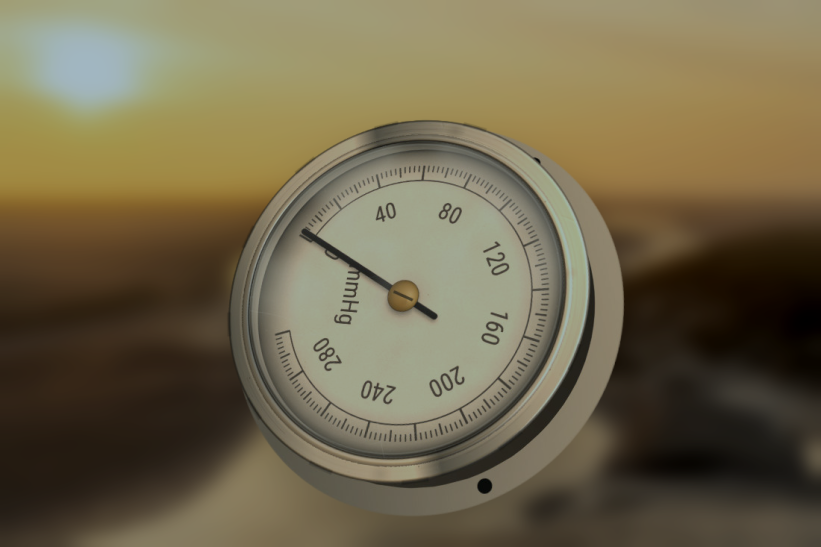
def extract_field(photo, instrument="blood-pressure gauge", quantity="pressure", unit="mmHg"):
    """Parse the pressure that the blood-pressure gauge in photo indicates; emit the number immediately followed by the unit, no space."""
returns 2mmHg
